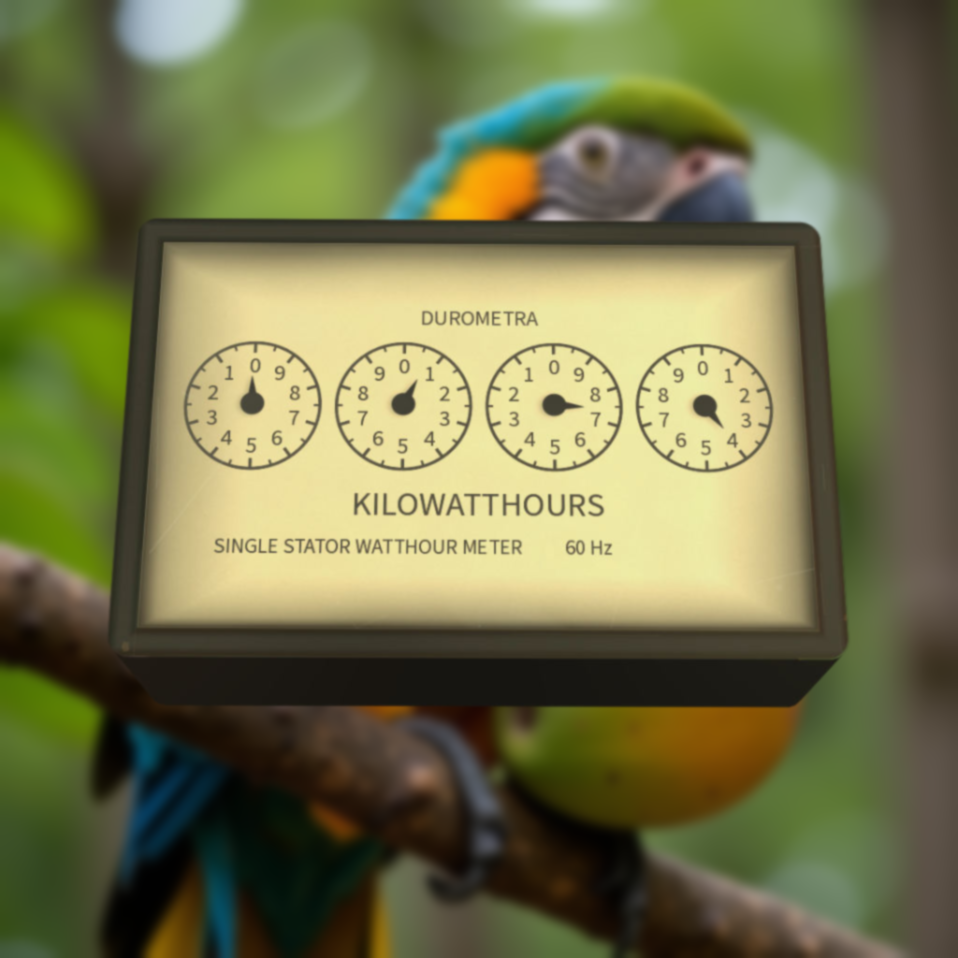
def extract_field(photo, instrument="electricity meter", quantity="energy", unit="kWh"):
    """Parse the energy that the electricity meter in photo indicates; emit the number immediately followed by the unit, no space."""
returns 74kWh
